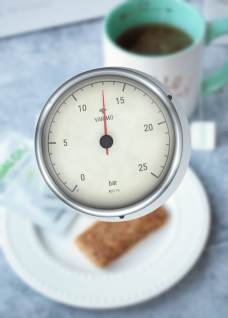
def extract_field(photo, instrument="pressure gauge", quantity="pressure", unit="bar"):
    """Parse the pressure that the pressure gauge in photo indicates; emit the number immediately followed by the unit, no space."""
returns 13bar
